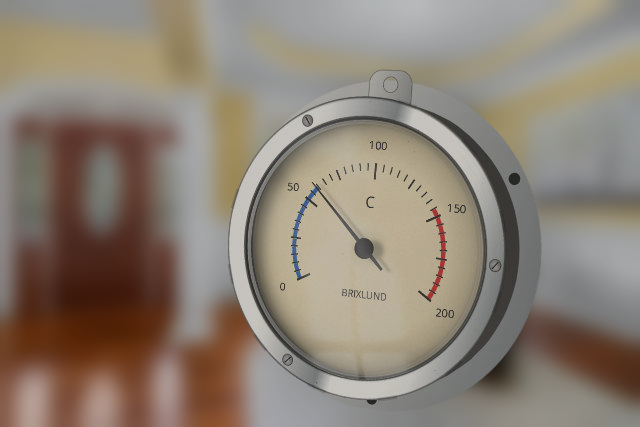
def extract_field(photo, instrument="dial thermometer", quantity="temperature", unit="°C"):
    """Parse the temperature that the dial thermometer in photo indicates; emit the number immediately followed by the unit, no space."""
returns 60°C
